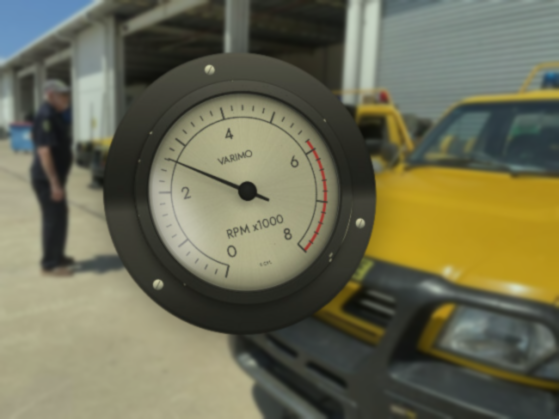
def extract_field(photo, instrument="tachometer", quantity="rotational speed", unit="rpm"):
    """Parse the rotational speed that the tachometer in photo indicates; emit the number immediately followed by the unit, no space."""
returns 2600rpm
